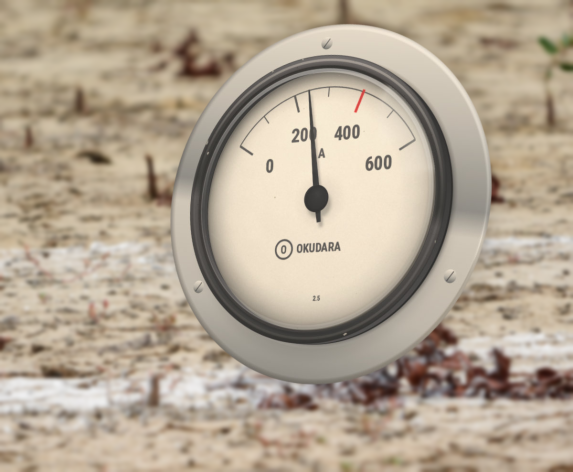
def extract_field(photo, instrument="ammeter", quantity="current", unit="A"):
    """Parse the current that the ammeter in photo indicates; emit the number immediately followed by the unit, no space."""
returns 250A
